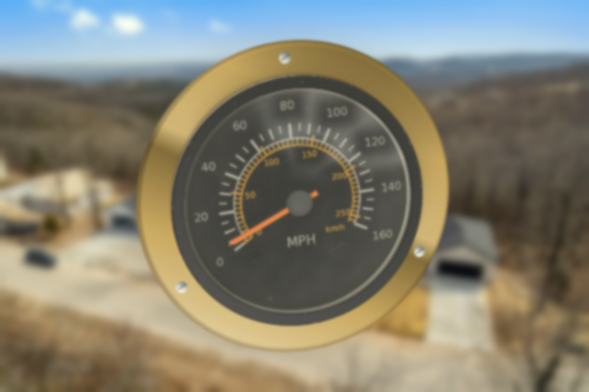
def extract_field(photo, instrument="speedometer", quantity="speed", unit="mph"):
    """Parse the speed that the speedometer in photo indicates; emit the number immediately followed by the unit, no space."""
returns 5mph
